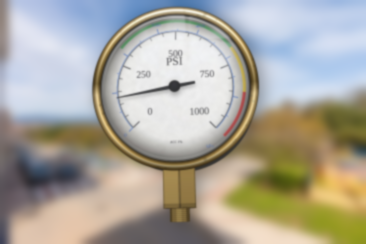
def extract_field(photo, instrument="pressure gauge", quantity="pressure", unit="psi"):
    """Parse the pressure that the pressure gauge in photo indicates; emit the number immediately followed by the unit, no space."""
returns 125psi
